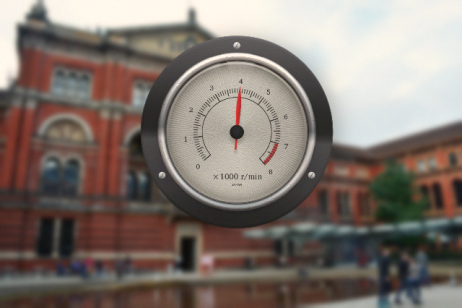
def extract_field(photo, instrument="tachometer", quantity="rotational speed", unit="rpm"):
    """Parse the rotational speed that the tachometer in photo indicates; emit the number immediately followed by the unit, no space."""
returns 4000rpm
